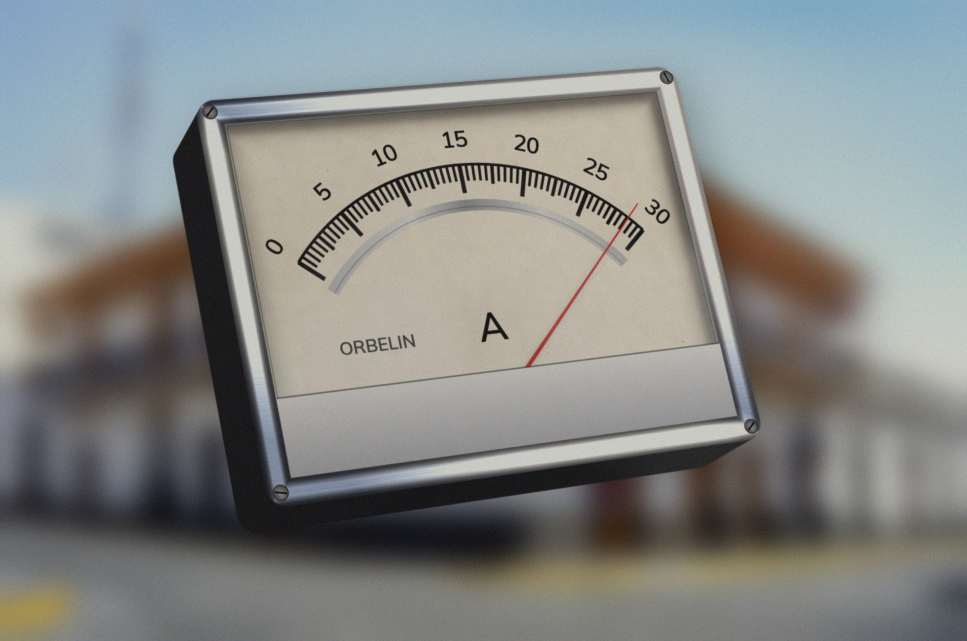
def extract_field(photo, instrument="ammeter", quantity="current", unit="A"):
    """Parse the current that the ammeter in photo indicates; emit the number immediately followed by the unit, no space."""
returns 28.5A
